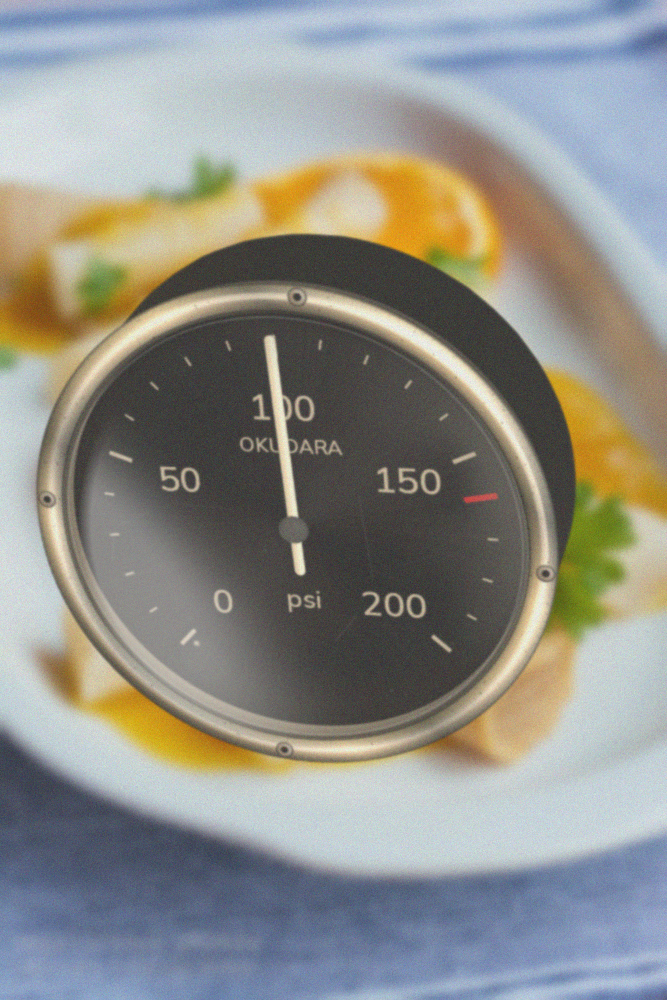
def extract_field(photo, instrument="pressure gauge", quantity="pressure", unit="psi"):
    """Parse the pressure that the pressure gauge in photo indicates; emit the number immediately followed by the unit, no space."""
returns 100psi
